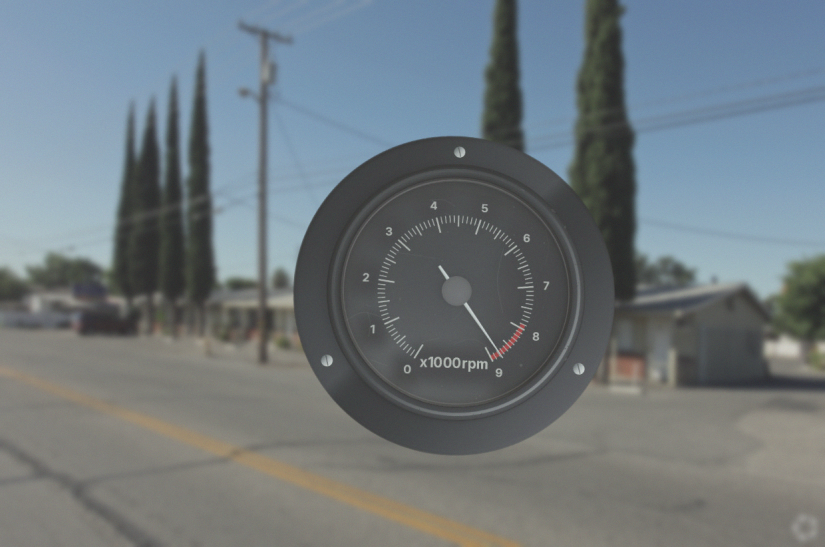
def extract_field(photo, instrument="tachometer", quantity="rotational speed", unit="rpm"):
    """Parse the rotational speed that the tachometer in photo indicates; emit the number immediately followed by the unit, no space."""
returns 8800rpm
